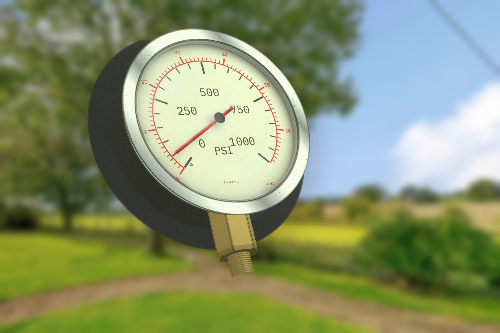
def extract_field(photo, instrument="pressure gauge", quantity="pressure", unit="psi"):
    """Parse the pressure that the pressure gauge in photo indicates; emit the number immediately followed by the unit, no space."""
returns 50psi
